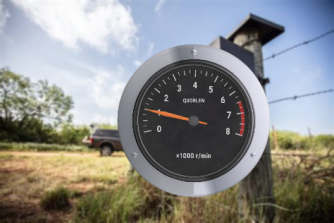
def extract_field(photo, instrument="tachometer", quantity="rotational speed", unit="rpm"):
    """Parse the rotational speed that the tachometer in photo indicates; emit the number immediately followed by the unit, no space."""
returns 1000rpm
